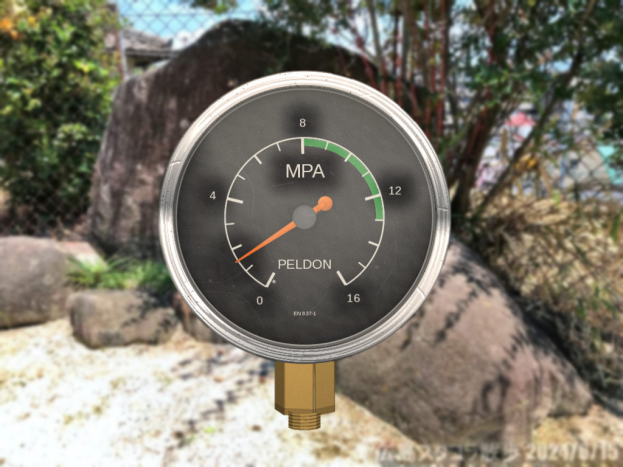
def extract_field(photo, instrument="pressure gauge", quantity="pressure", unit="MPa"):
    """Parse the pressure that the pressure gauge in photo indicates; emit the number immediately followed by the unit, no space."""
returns 1.5MPa
